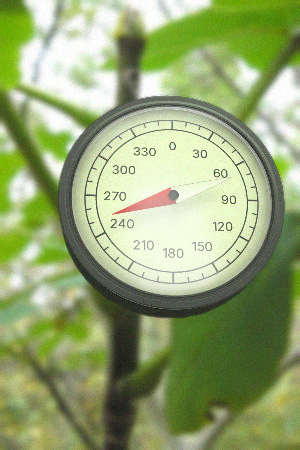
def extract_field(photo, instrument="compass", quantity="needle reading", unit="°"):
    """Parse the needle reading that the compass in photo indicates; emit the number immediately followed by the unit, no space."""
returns 250°
